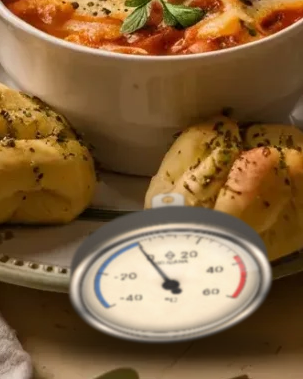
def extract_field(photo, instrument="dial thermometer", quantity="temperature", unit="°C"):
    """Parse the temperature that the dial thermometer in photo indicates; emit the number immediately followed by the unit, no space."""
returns 0°C
